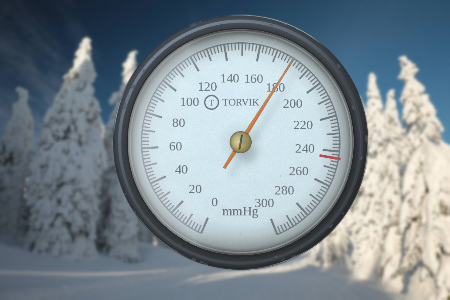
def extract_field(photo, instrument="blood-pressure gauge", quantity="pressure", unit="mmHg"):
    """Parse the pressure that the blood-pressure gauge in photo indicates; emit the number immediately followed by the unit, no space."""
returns 180mmHg
